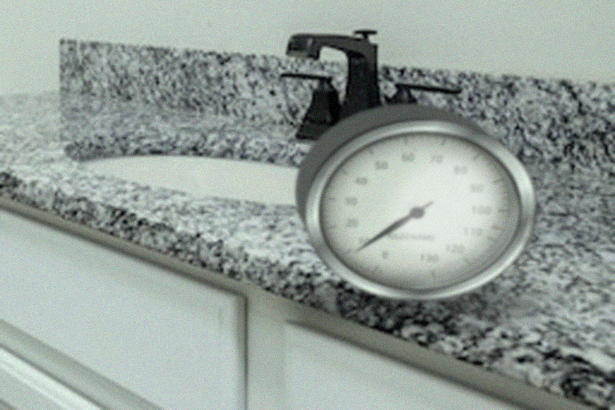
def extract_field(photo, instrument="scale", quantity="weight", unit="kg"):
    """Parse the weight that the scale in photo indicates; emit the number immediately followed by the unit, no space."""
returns 10kg
